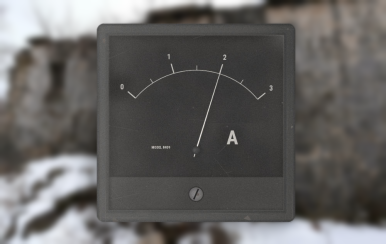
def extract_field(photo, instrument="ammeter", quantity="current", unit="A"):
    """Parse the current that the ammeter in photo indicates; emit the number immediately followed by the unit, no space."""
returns 2A
